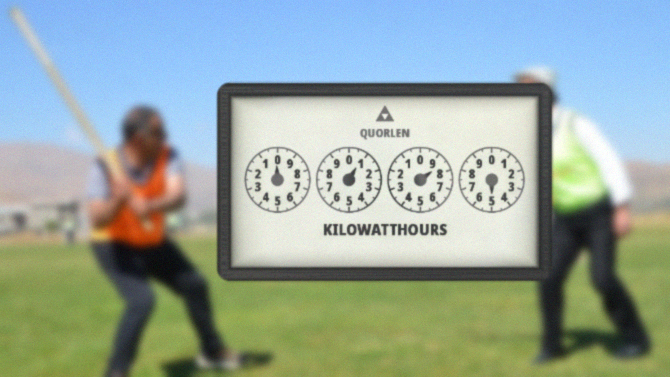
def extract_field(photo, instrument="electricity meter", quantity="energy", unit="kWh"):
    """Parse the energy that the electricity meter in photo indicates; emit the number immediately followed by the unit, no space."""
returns 85kWh
